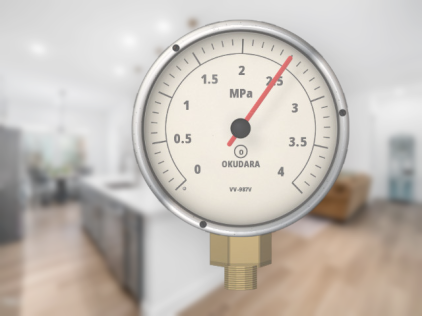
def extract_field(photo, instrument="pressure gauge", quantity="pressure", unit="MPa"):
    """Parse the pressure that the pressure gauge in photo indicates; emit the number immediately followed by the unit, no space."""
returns 2.5MPa
